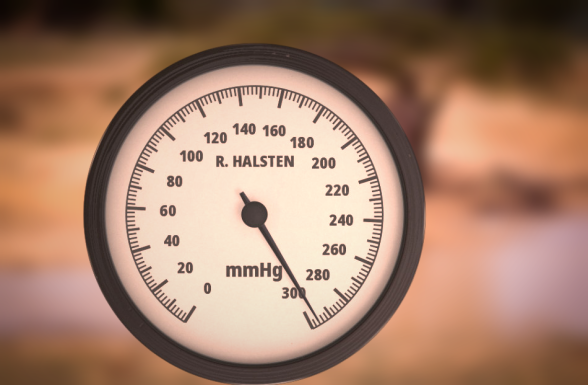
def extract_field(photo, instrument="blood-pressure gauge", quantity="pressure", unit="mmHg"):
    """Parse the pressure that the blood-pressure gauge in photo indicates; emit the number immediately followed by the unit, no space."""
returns 296mmHg
